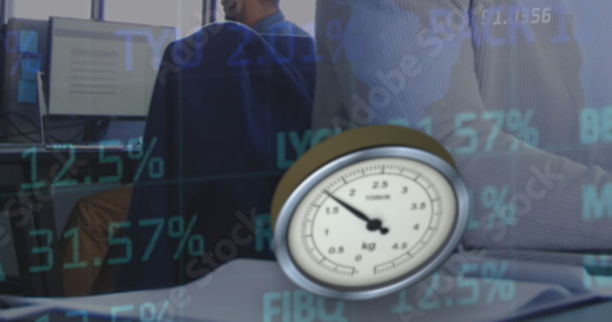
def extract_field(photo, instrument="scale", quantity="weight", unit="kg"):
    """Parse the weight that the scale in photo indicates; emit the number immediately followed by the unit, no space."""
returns 1.75kg
